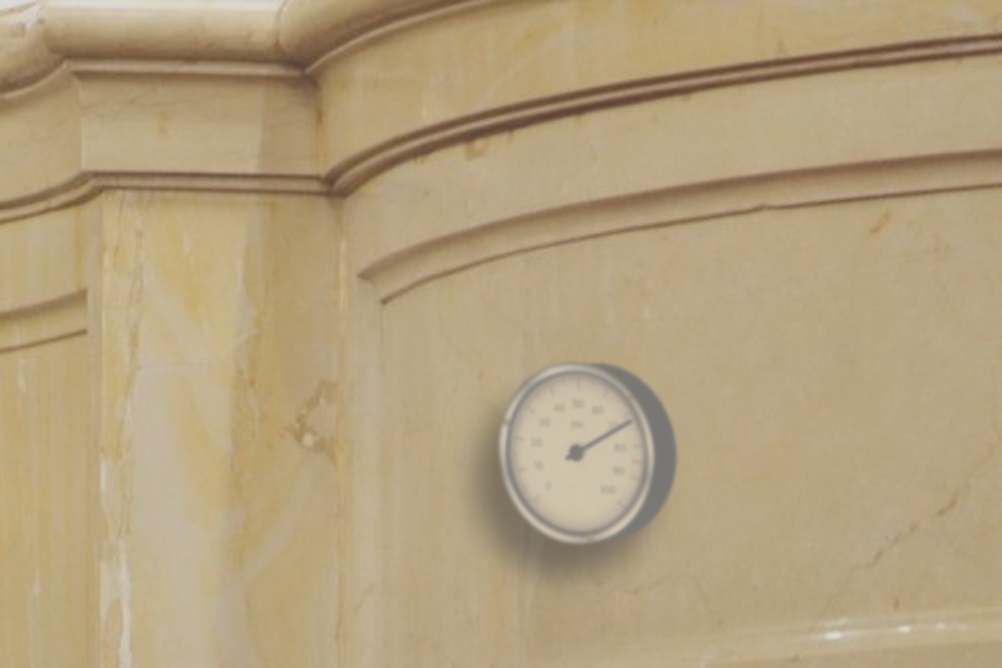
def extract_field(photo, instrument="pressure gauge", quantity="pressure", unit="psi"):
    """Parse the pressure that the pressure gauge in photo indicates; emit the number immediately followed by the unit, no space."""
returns 72.5psi
